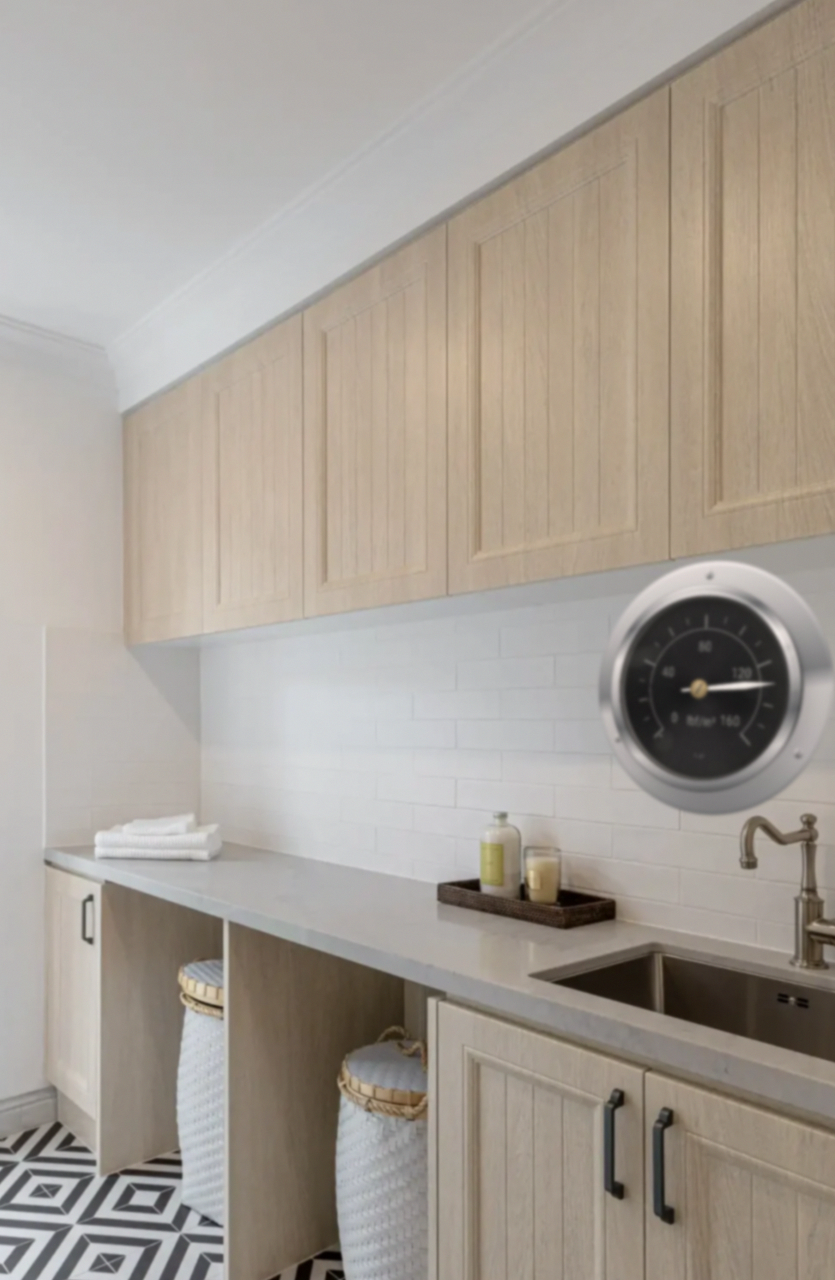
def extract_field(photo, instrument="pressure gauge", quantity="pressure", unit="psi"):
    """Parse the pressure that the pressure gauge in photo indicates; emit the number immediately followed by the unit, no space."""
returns 130psi
